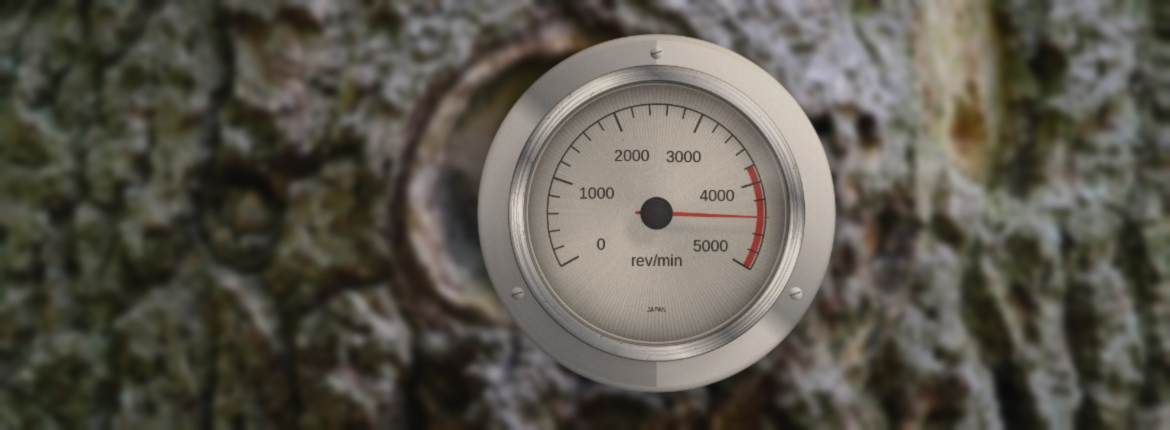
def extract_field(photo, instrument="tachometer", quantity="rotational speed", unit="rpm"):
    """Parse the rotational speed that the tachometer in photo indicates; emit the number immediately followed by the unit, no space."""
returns 4400rpm
